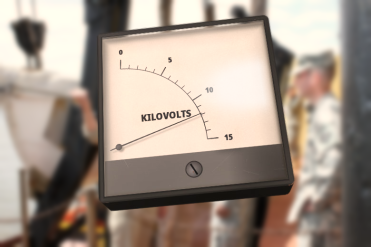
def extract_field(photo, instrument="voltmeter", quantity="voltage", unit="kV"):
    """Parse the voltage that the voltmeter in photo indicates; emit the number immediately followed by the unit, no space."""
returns 12kV
